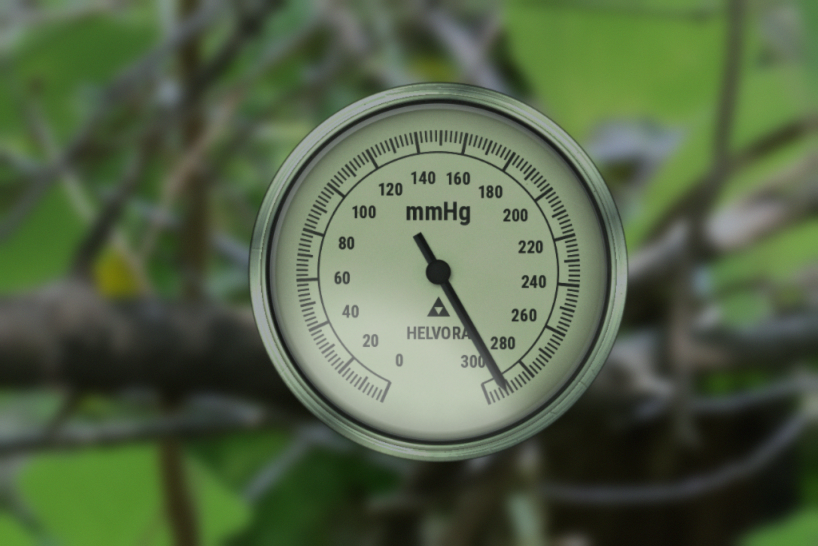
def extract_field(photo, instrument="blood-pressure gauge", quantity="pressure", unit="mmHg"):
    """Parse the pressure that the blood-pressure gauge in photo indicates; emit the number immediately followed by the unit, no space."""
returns 292mmHg
